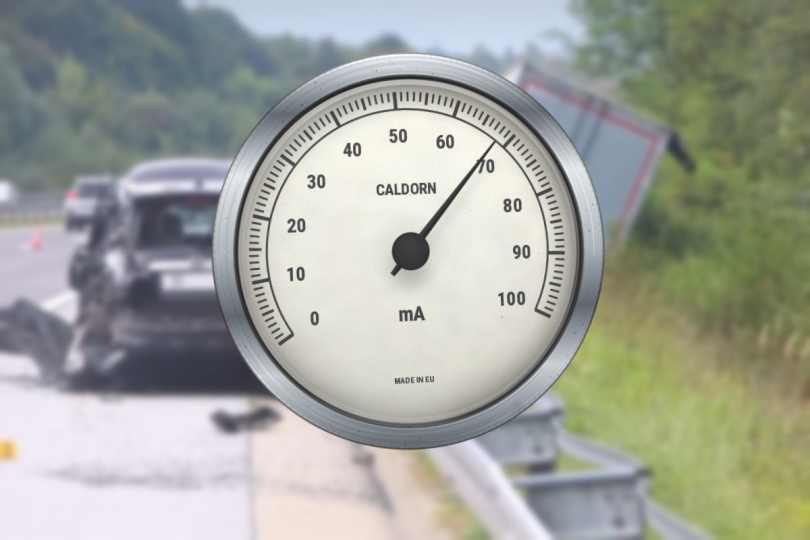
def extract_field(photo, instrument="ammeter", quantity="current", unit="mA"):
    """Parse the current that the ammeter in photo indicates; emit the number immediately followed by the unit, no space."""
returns 68mA
